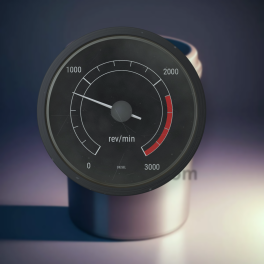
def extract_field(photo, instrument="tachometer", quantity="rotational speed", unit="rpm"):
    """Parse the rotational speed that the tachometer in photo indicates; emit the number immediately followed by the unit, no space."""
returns 800rpm
